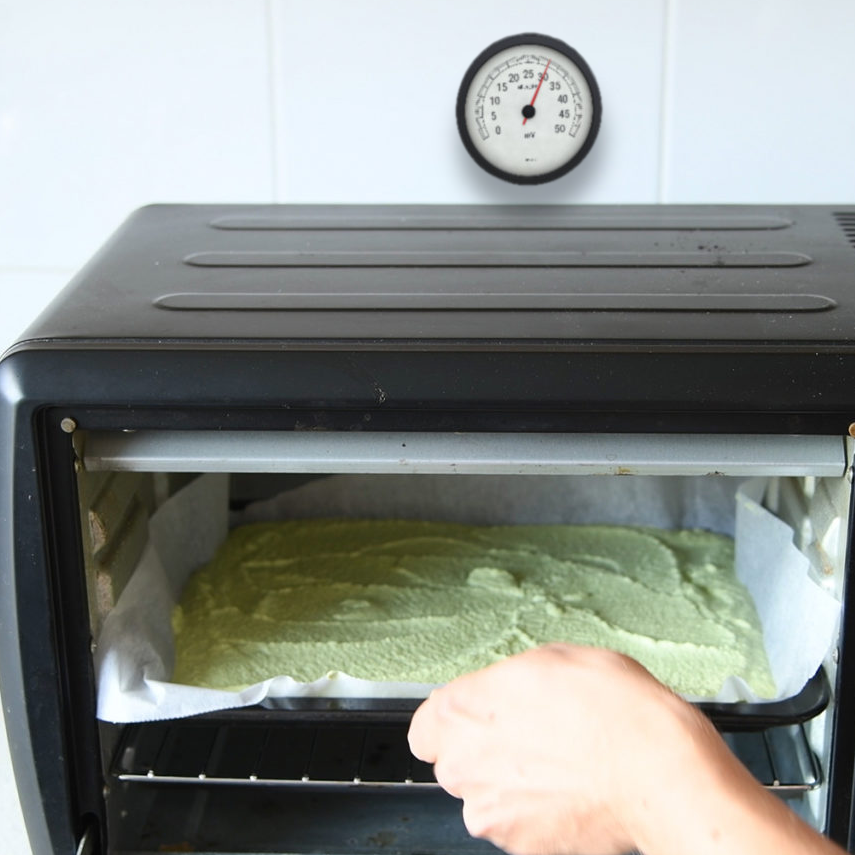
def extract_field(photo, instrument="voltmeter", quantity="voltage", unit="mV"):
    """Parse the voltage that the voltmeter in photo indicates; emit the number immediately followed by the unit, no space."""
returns 30mV
